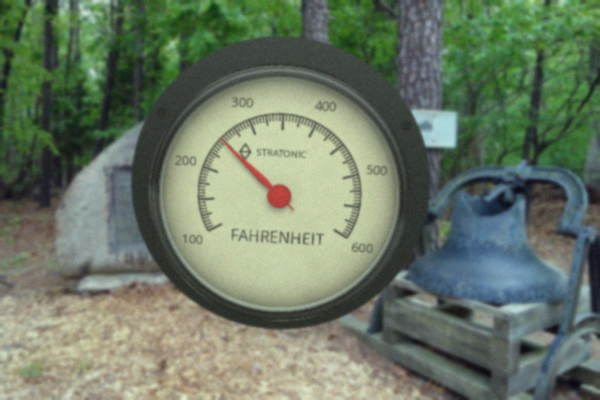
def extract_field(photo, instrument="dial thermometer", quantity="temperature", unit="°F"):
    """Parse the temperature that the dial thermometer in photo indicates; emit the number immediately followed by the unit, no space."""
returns 250°F
